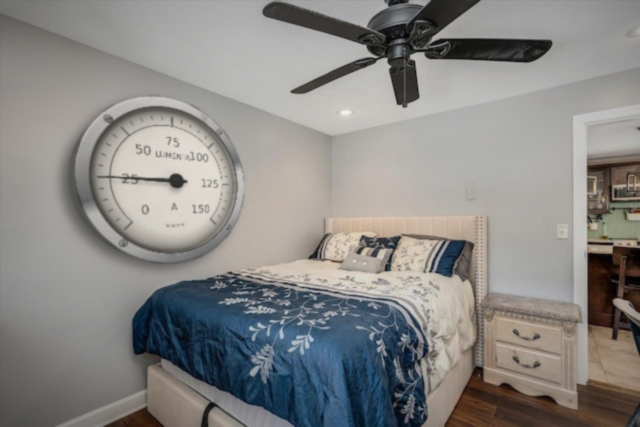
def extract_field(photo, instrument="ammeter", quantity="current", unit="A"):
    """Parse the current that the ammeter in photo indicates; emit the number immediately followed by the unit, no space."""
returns 25A
